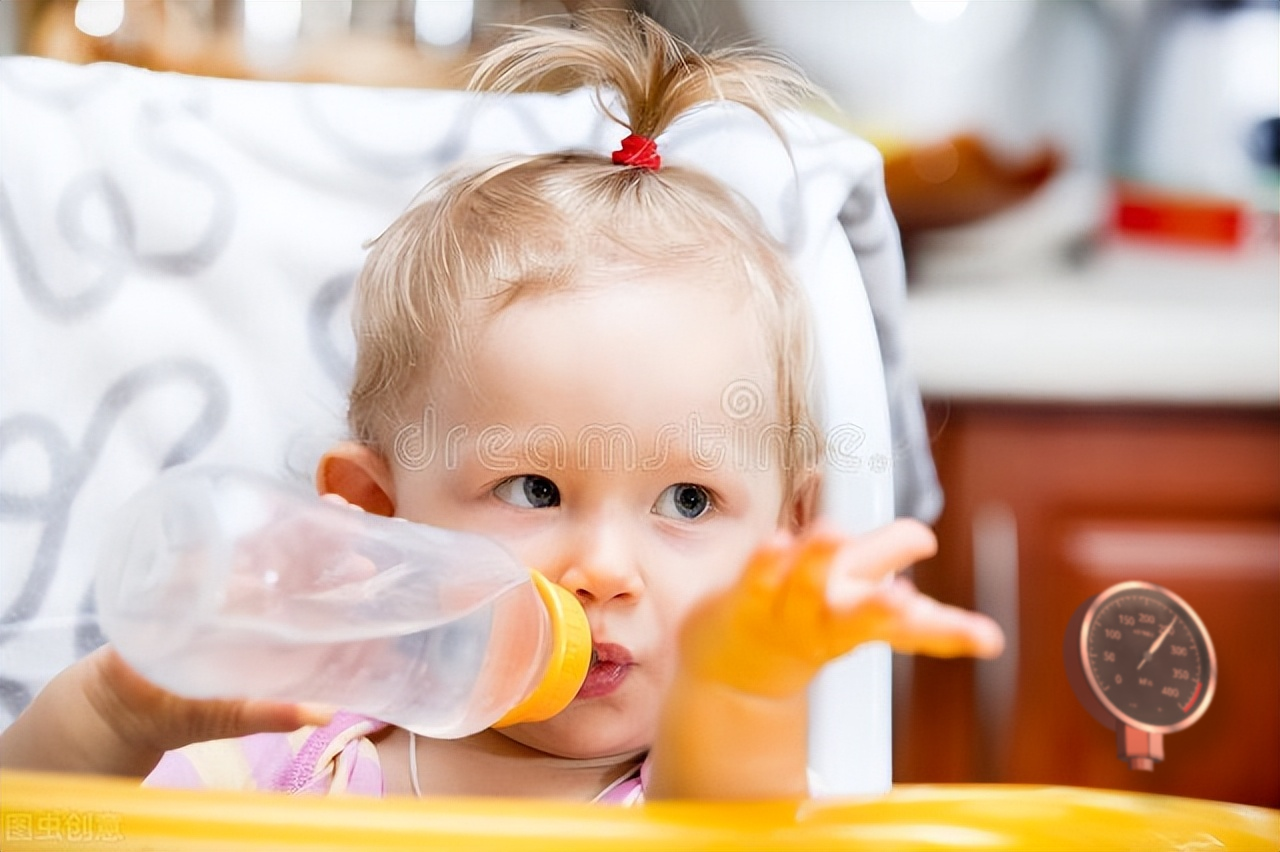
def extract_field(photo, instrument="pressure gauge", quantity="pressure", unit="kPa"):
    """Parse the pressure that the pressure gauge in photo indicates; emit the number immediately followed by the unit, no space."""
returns 250kPa
